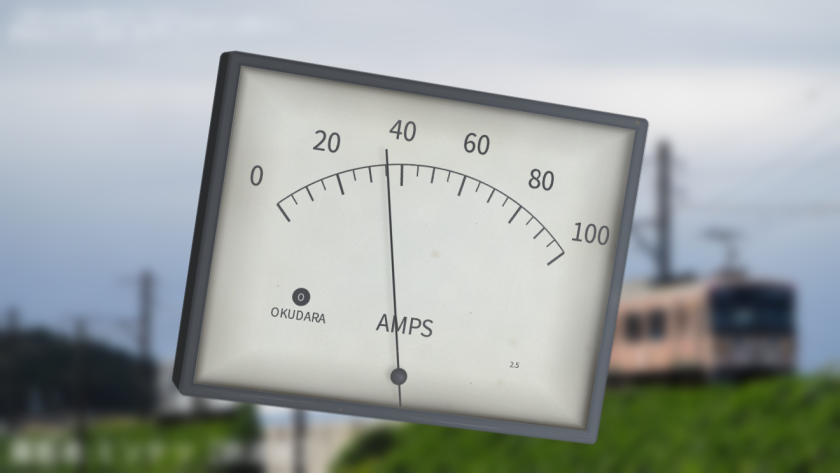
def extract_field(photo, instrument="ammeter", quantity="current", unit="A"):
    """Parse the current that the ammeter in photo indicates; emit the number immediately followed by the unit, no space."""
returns 35A
